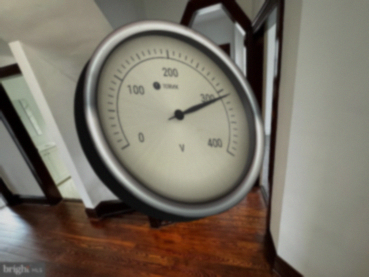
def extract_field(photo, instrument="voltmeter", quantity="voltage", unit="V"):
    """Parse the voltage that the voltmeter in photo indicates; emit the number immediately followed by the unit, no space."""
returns 310V
